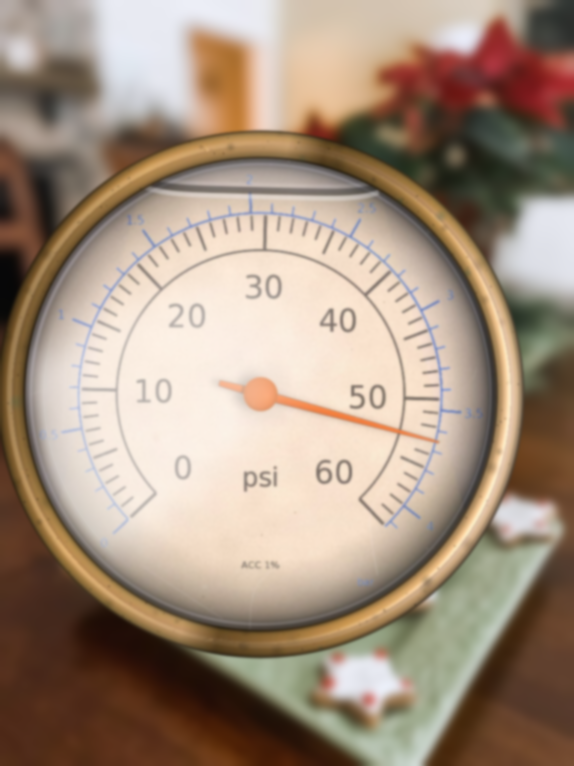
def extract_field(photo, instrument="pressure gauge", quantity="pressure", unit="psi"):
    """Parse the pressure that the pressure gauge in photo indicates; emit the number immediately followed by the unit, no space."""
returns 53psi
